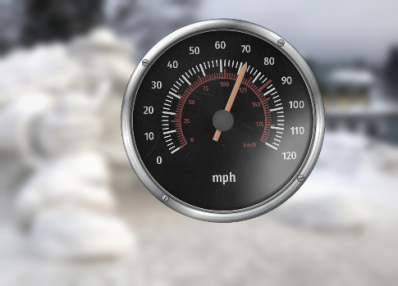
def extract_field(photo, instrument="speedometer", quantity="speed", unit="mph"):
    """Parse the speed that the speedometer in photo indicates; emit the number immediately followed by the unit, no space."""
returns 72mph
